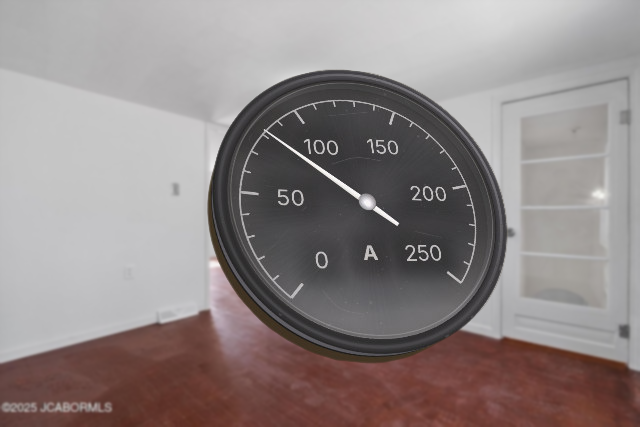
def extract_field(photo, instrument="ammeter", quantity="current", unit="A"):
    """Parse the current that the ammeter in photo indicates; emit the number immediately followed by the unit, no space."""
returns 80A
